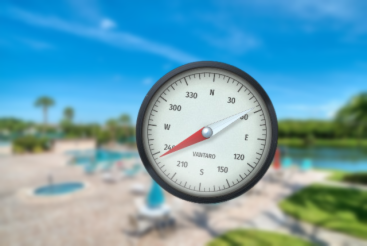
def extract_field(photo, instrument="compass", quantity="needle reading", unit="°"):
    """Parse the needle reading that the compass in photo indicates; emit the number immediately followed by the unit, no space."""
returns 235°
